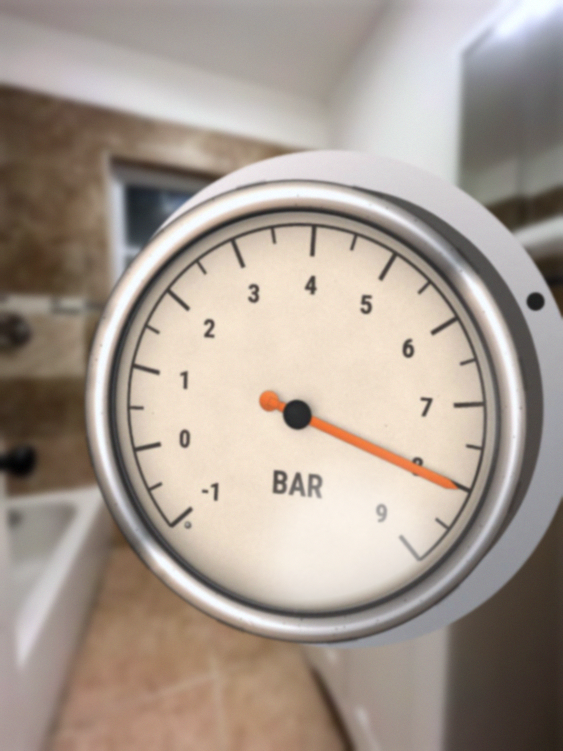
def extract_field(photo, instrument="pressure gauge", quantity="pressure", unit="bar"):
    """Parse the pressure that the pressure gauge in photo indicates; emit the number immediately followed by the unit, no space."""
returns 8bar
